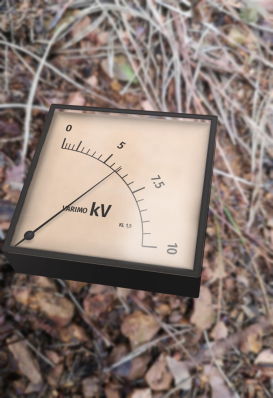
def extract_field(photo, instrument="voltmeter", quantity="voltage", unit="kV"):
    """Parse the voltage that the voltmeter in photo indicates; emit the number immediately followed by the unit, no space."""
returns 6kV
